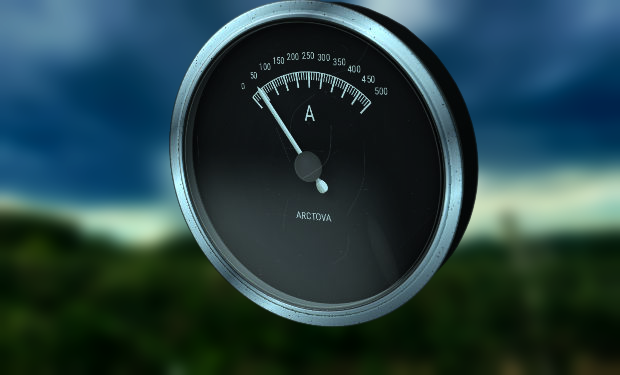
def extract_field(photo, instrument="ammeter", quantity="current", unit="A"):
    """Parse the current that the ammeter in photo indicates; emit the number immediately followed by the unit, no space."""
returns 50A
